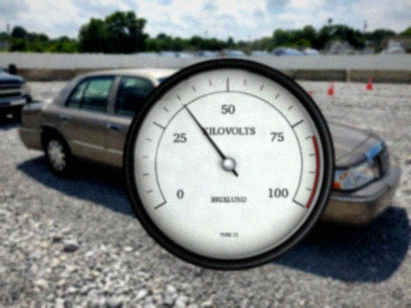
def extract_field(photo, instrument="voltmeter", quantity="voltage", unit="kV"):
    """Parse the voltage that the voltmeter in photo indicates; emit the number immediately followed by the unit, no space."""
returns 35kV
